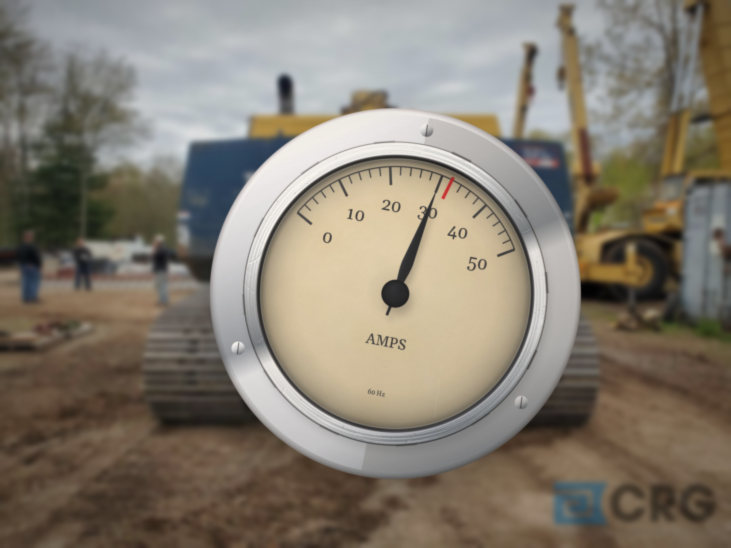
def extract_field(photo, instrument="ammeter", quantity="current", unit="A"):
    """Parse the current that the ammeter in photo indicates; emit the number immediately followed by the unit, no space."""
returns 30A
